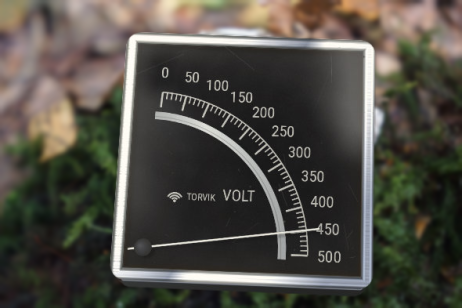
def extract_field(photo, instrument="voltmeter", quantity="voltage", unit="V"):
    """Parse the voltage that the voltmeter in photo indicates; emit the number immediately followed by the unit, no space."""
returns 450V
